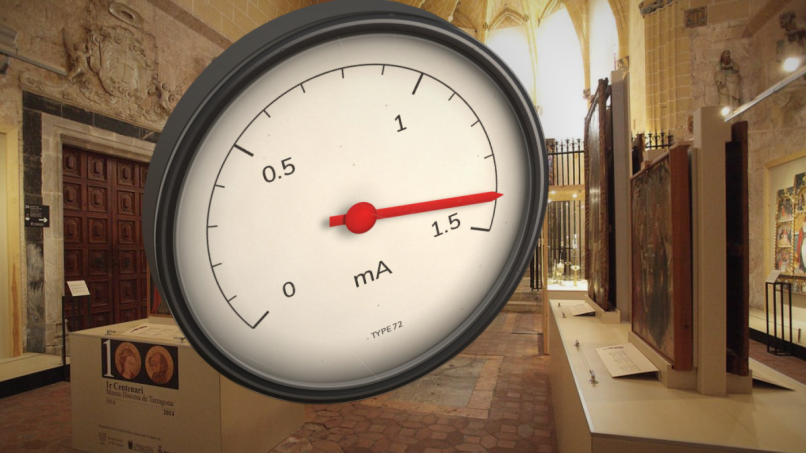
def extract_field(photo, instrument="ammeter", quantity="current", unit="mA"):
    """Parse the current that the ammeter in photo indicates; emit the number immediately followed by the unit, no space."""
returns 1.4mA
